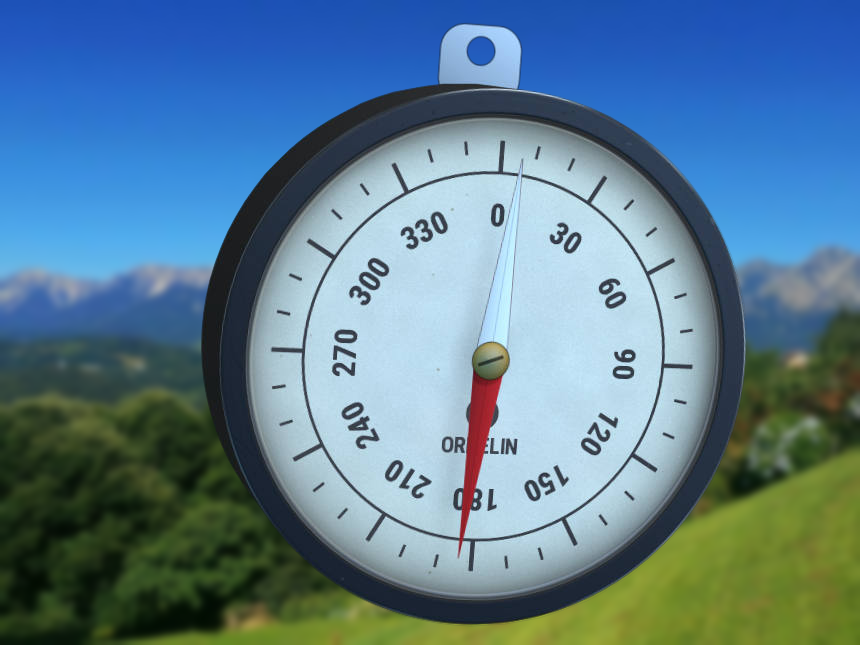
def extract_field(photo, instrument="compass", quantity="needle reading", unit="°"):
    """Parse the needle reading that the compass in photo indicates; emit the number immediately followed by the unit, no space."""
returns 185°
